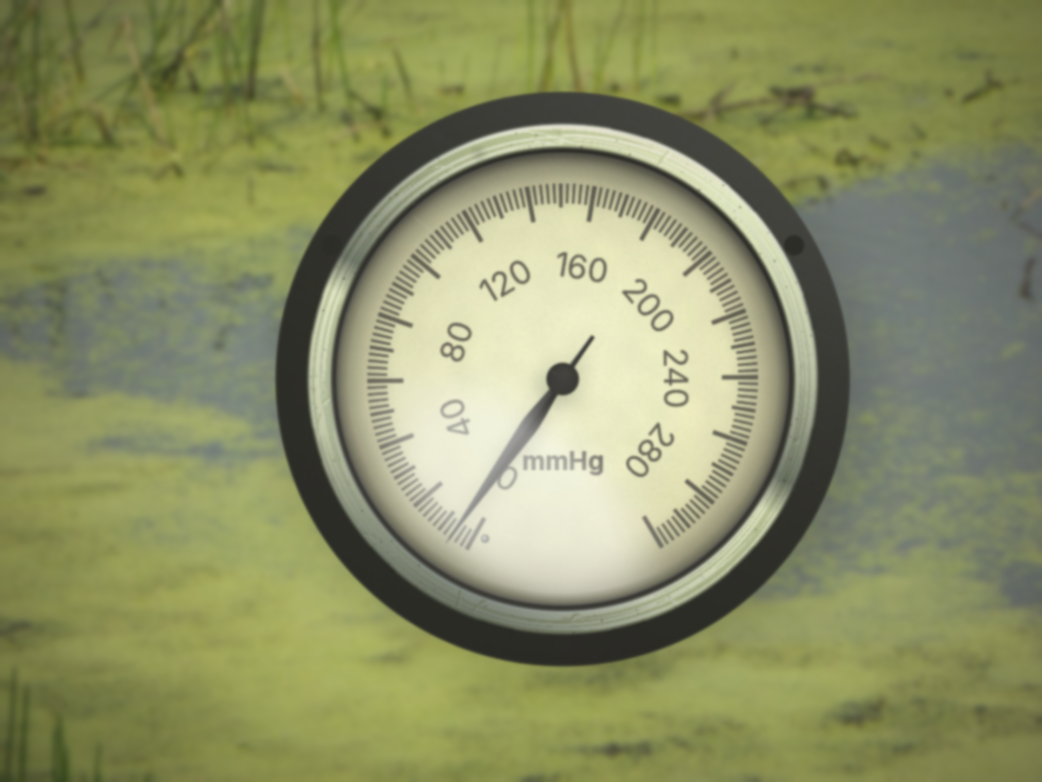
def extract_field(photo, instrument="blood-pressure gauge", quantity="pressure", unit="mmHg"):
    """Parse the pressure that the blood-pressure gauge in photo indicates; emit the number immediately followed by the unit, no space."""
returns 6mmHg
